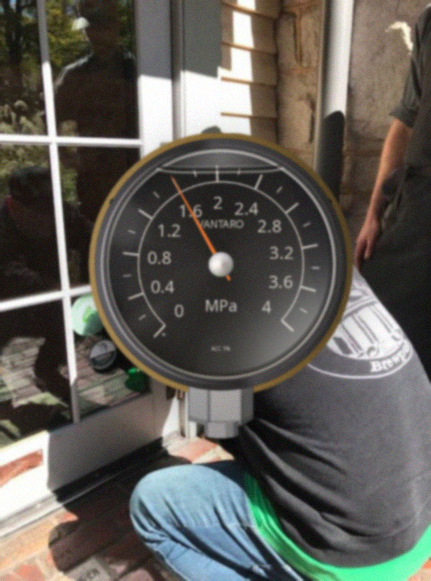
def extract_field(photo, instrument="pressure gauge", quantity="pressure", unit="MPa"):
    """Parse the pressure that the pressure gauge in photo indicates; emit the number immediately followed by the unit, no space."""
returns 1.6MPa
